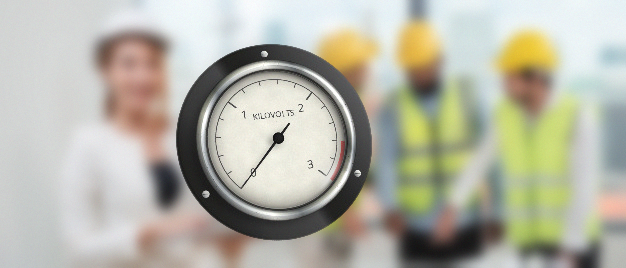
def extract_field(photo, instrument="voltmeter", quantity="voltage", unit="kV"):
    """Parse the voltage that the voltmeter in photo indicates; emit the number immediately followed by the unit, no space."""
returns 0kV
